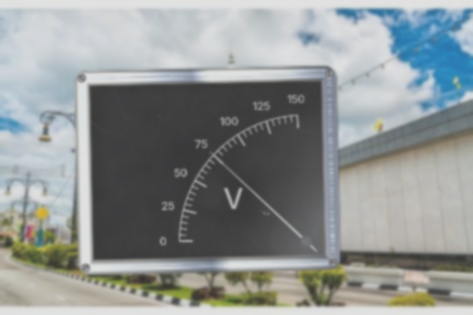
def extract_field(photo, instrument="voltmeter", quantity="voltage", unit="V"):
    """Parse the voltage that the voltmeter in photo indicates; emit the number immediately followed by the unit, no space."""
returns 75V
